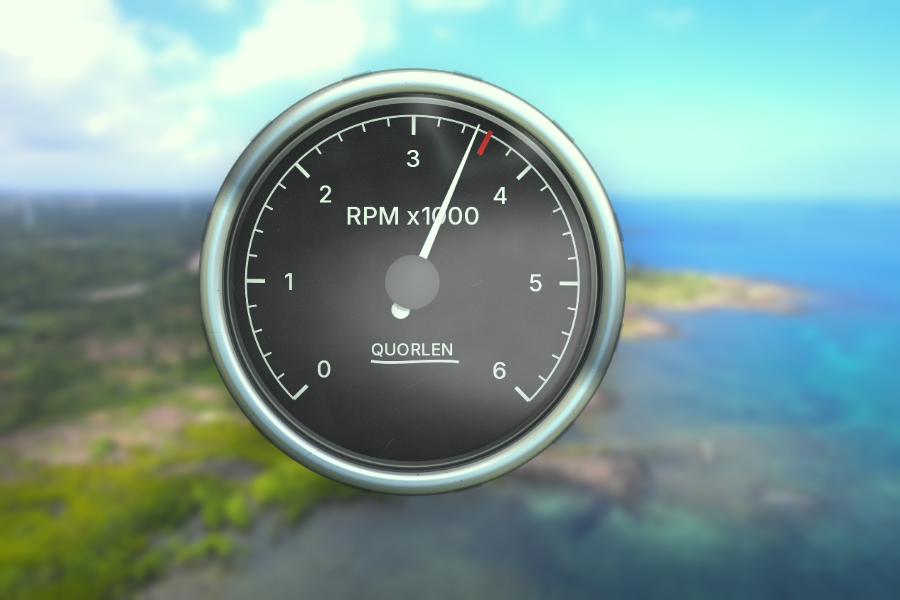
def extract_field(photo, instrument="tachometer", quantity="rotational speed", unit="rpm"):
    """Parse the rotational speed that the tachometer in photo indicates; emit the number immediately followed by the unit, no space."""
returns 3500rpm
